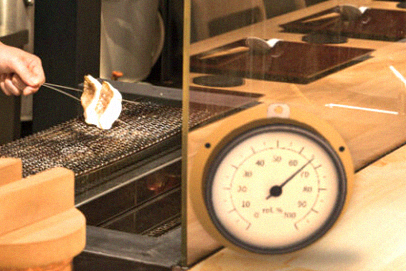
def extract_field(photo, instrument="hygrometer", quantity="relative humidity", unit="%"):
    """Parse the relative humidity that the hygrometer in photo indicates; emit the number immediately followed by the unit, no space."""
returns 65%
